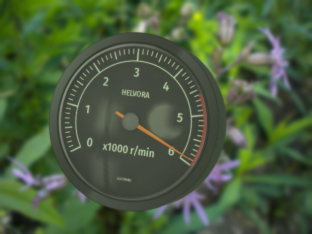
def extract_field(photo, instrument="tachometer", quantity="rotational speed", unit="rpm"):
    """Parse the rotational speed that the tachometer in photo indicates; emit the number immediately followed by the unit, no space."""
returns 5900rpm
